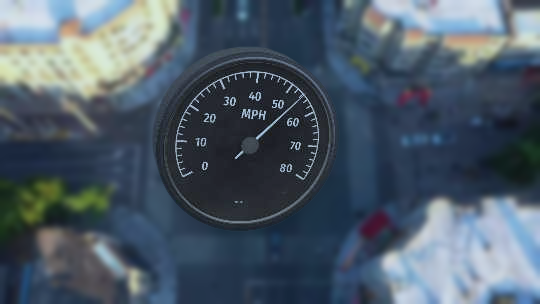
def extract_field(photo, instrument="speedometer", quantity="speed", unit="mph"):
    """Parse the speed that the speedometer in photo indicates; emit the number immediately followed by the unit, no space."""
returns 54mph
